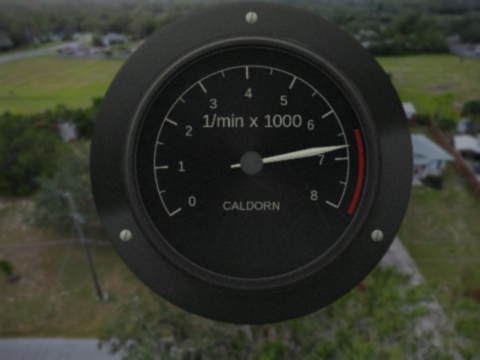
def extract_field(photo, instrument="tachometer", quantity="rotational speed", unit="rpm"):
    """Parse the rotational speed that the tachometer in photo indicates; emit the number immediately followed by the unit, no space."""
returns 6750rpm
